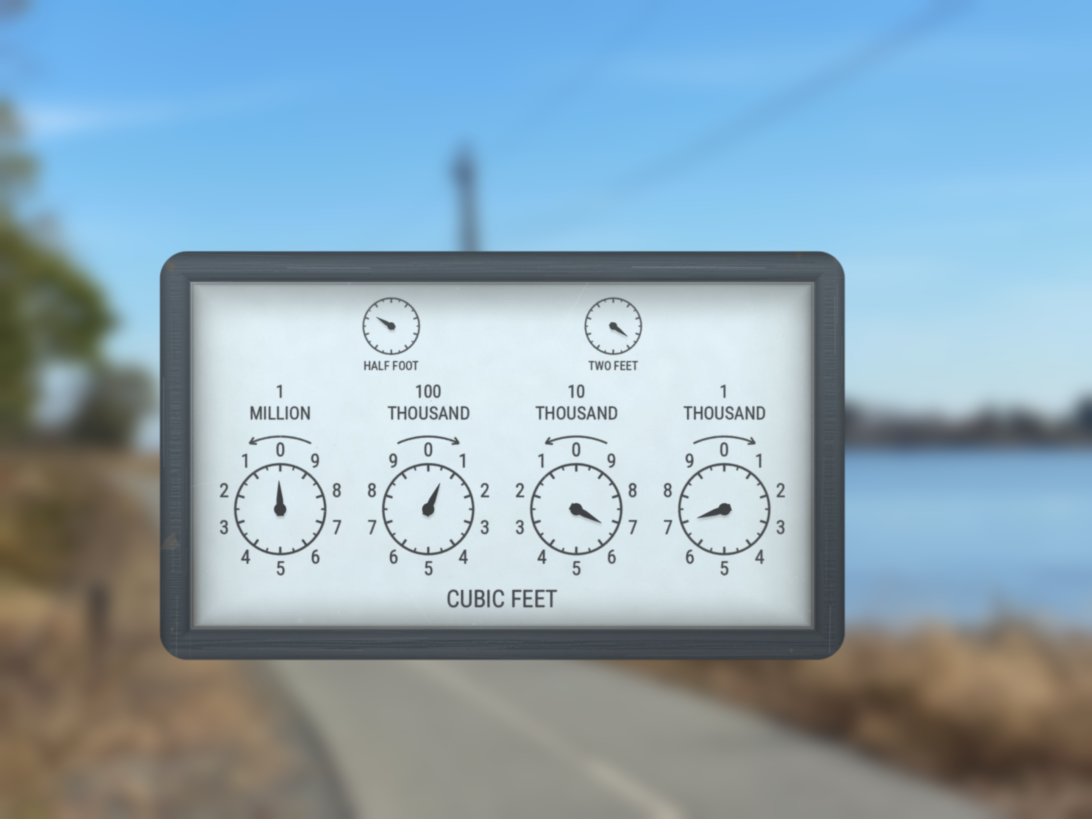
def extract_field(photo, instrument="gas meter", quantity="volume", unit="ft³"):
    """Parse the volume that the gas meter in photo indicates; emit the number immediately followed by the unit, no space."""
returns 6700ft³
